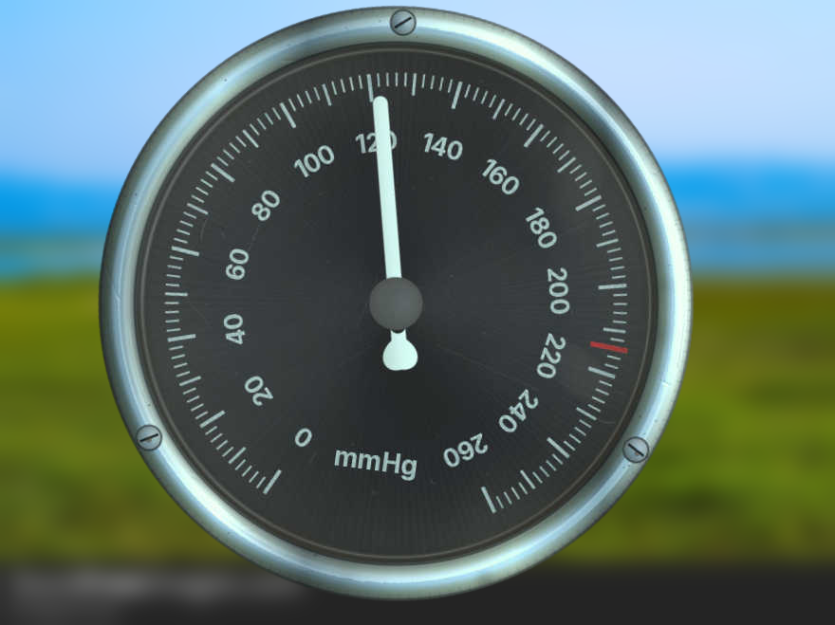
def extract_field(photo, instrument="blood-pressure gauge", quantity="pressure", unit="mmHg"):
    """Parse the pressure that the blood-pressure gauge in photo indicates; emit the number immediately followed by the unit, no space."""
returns 122mmHg
